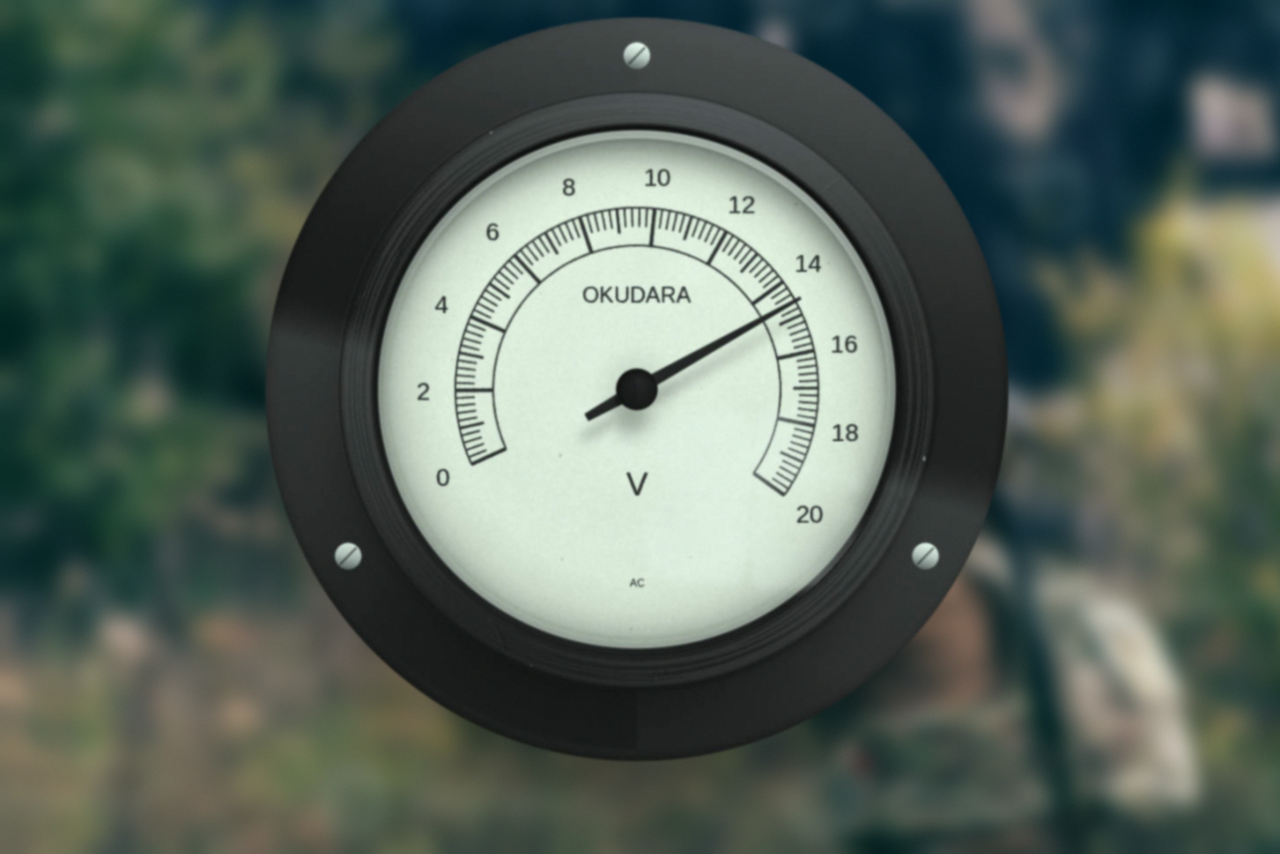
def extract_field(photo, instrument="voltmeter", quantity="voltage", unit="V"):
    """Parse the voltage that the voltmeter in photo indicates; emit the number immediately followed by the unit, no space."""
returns 14.6V
